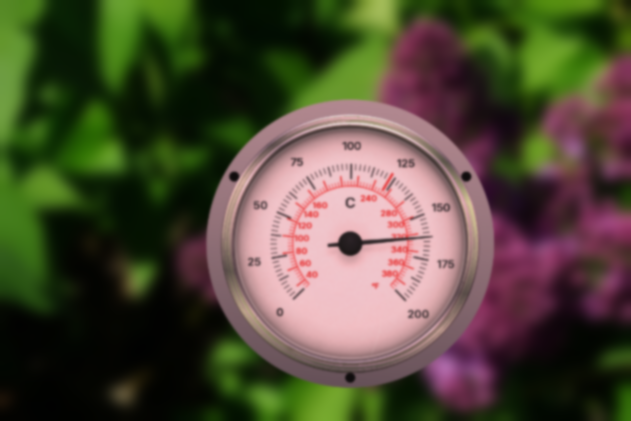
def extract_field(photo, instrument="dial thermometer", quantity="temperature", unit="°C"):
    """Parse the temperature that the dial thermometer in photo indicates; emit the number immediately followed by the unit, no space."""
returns 162.5°C
